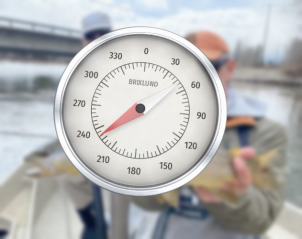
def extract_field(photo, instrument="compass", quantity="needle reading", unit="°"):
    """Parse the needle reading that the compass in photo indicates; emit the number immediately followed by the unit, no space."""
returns 230°
